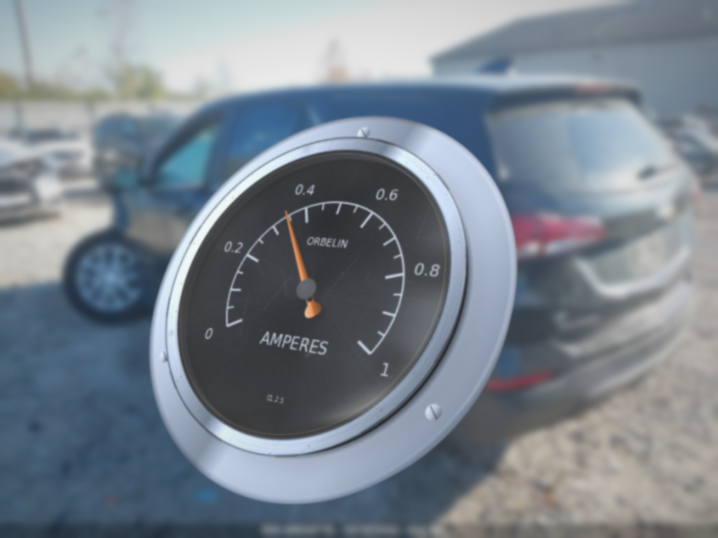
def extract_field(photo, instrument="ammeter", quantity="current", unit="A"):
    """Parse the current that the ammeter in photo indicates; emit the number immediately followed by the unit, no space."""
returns 0.35A
